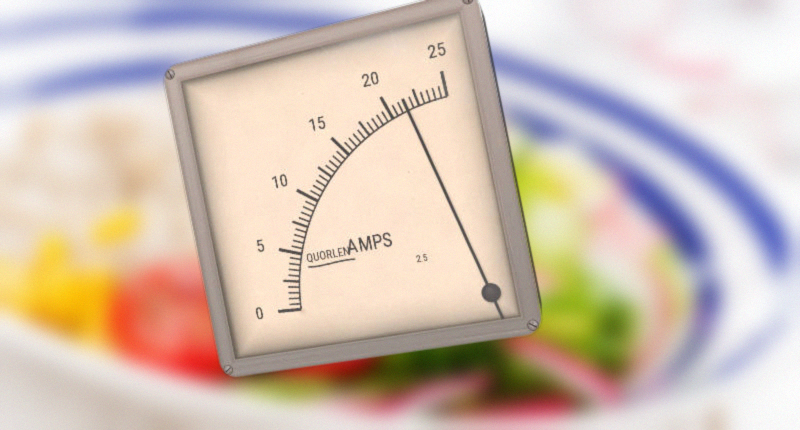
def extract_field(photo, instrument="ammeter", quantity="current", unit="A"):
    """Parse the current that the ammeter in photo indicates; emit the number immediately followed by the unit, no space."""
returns 21.5A
